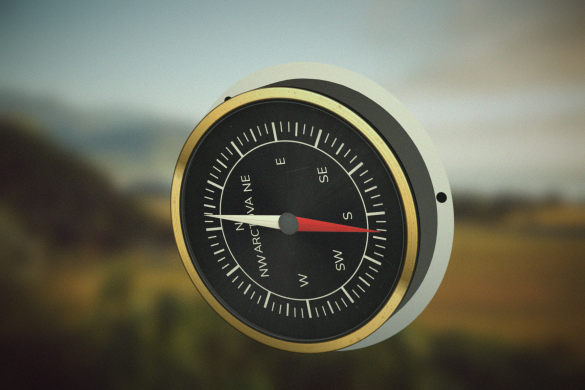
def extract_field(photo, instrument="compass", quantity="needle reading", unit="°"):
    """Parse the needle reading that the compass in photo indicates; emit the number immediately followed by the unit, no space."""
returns 190°
